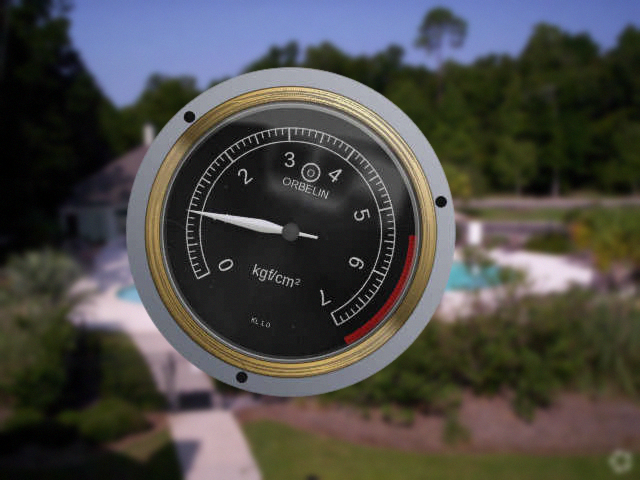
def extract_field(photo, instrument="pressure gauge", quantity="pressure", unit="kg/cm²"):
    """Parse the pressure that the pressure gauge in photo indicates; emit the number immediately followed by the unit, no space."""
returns 1kg/cm²
